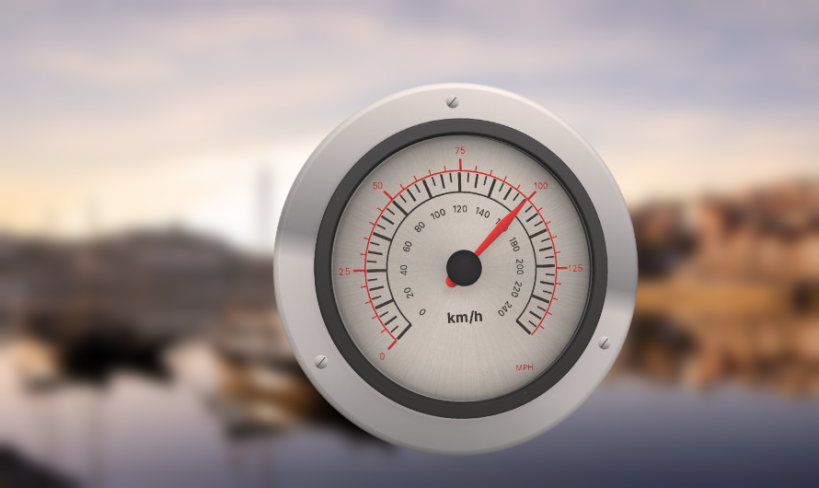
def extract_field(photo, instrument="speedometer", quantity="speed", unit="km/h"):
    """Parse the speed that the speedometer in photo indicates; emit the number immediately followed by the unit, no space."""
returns 160km/h
